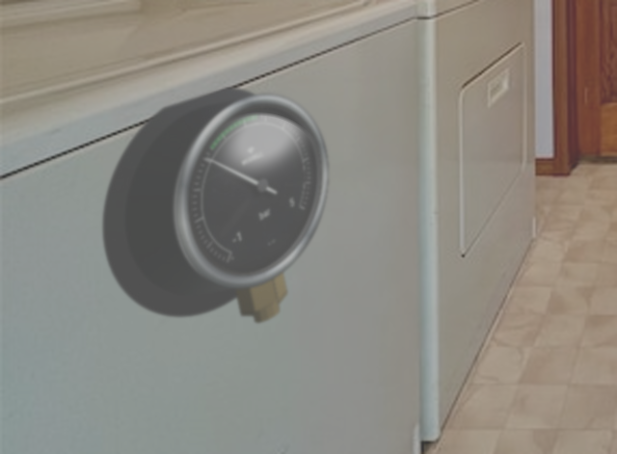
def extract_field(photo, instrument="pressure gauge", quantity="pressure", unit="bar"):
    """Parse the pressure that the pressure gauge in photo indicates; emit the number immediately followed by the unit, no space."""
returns 1bar
